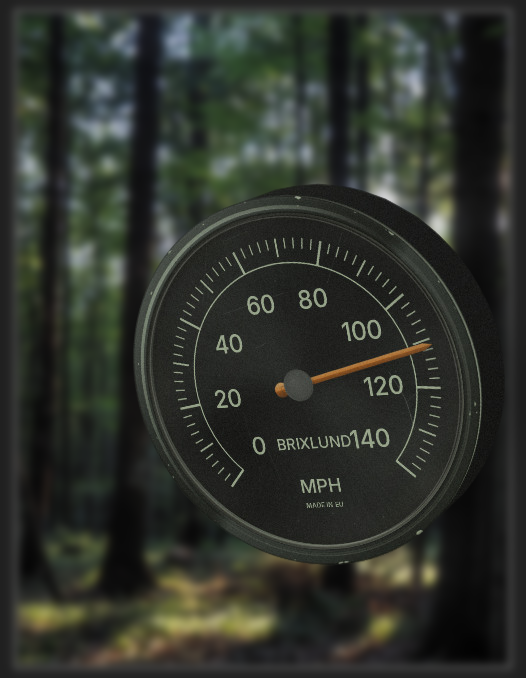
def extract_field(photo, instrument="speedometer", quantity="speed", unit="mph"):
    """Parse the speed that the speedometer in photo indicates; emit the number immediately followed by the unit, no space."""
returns 111mph
